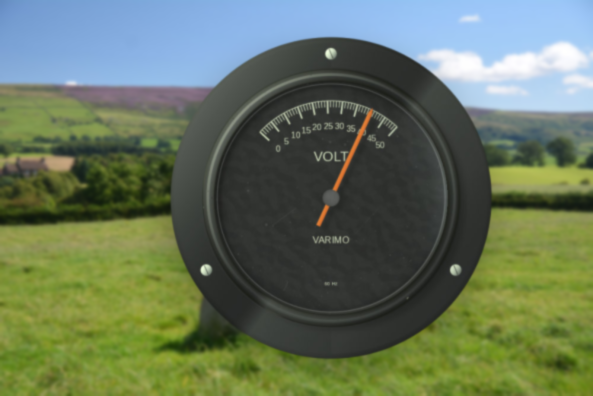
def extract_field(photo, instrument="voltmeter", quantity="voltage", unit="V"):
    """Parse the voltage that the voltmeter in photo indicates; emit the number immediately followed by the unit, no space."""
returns 40V
